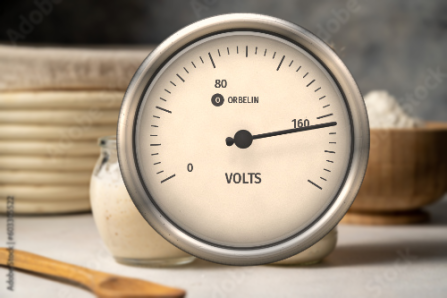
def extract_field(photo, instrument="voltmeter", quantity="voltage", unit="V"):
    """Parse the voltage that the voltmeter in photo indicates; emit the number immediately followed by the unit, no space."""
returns 165V
